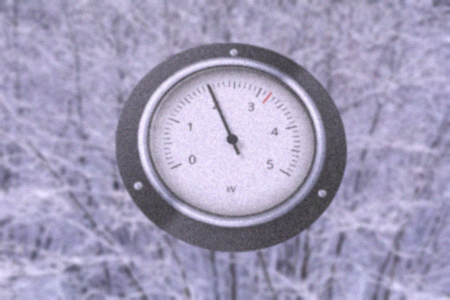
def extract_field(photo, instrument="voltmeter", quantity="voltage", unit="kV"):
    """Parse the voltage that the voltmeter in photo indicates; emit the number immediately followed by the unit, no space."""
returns 2kV
